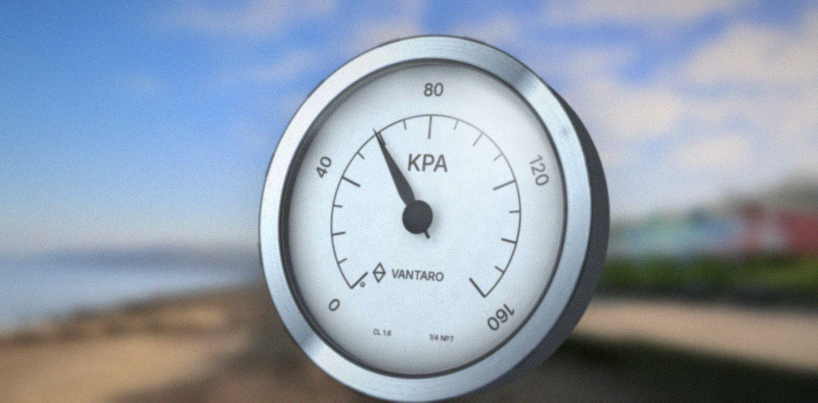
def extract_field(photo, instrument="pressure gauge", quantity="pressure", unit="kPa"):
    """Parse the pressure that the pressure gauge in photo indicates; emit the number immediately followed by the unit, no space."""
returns 60kPa
